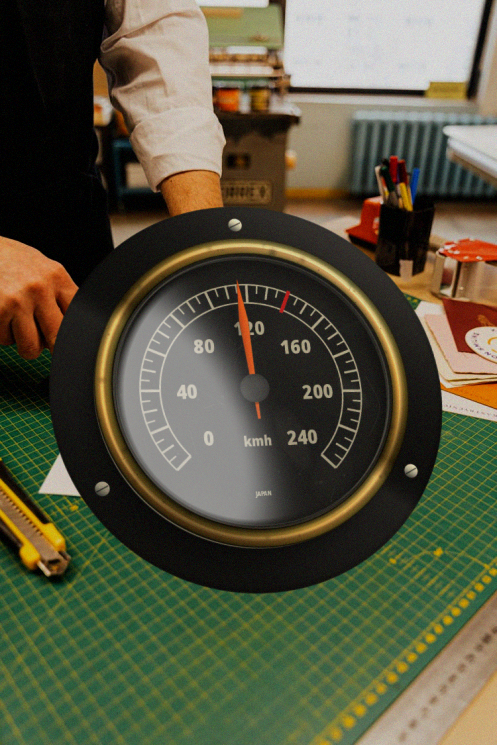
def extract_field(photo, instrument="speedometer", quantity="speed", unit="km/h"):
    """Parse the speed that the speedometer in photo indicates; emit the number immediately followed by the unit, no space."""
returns 115km/h
